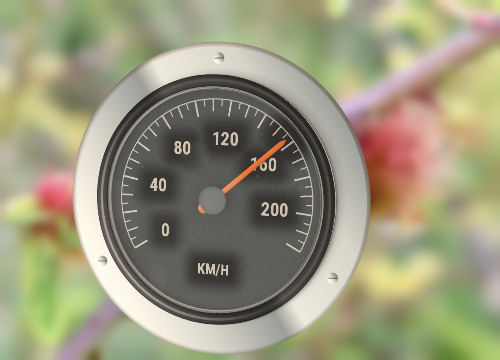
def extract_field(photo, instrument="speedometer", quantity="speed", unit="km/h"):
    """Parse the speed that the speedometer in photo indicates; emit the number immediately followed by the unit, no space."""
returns 157.5km/h
